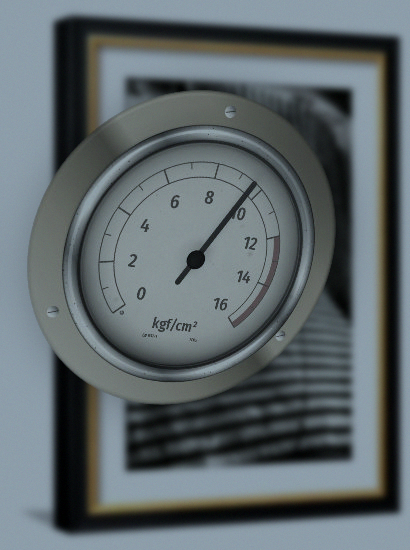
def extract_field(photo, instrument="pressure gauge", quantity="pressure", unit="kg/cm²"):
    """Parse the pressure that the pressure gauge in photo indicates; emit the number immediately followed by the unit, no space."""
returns 9.5kg/cm²
